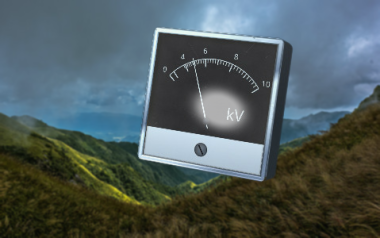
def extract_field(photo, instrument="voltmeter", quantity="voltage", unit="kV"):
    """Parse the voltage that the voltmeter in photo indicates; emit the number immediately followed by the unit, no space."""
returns 5kV
